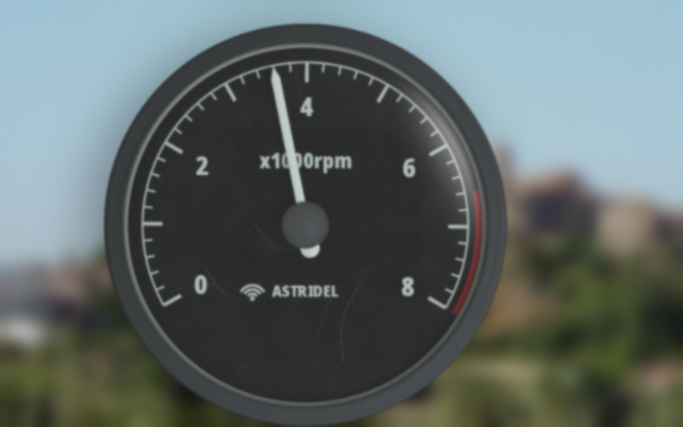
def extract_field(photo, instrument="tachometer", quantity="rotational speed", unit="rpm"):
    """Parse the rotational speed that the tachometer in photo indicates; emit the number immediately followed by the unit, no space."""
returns 3600rpm
